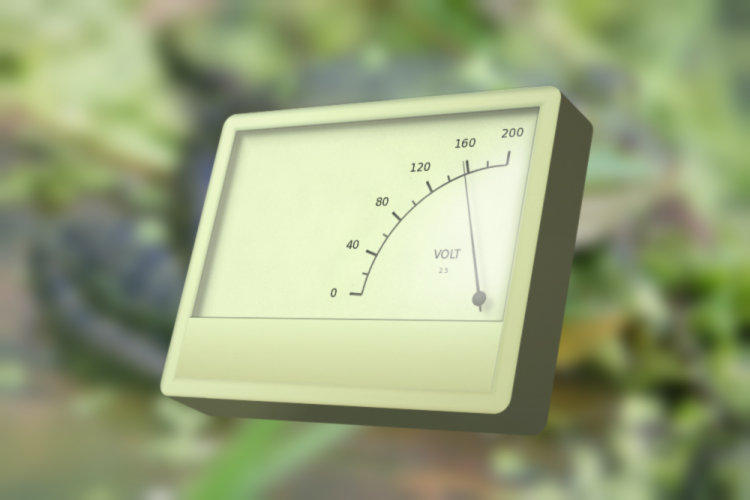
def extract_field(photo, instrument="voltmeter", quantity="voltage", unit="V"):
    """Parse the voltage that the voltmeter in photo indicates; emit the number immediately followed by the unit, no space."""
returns 160V
